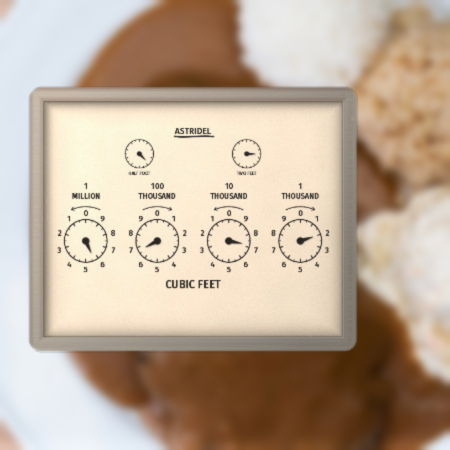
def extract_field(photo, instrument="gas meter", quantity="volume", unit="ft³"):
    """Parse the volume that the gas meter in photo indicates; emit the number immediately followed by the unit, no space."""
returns 567200ft³
